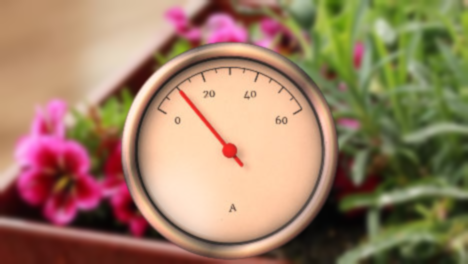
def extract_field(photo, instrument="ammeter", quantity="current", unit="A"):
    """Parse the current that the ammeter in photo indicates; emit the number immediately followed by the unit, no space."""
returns 10A
